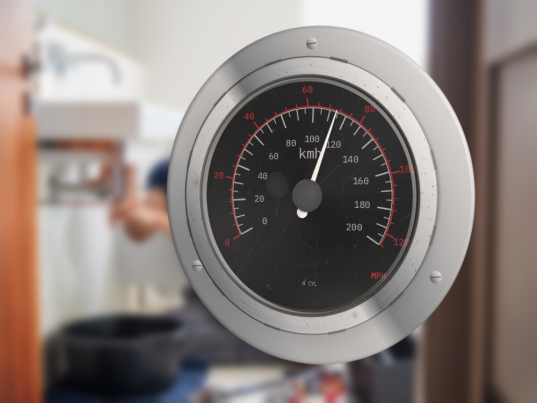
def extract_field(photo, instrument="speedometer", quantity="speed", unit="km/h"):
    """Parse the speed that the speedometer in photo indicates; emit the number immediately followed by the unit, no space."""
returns 115km/h
